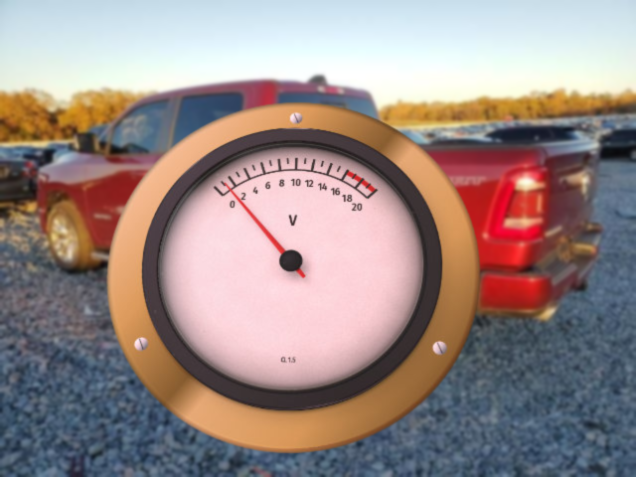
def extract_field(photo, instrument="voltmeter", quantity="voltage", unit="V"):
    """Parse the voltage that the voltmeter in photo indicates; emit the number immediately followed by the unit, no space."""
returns 1V
